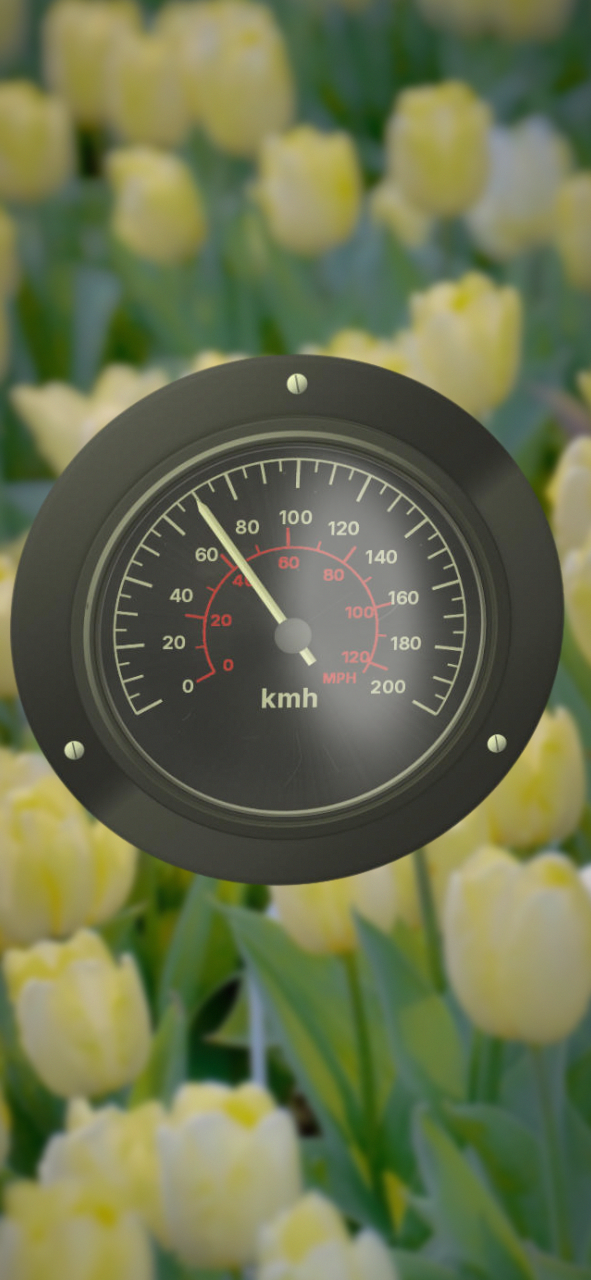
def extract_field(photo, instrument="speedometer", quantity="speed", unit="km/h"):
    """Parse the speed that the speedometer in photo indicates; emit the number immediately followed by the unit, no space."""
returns 70km/h
